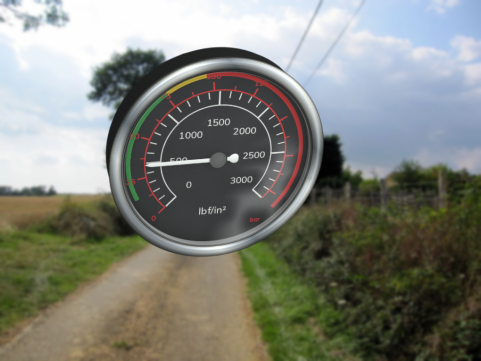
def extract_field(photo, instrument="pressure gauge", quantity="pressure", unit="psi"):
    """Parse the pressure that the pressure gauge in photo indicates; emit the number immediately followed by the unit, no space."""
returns 500psi
